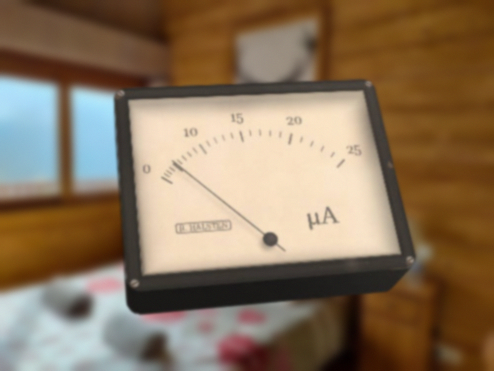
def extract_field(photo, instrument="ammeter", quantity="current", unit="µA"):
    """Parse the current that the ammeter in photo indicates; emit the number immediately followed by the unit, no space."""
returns 5µA
